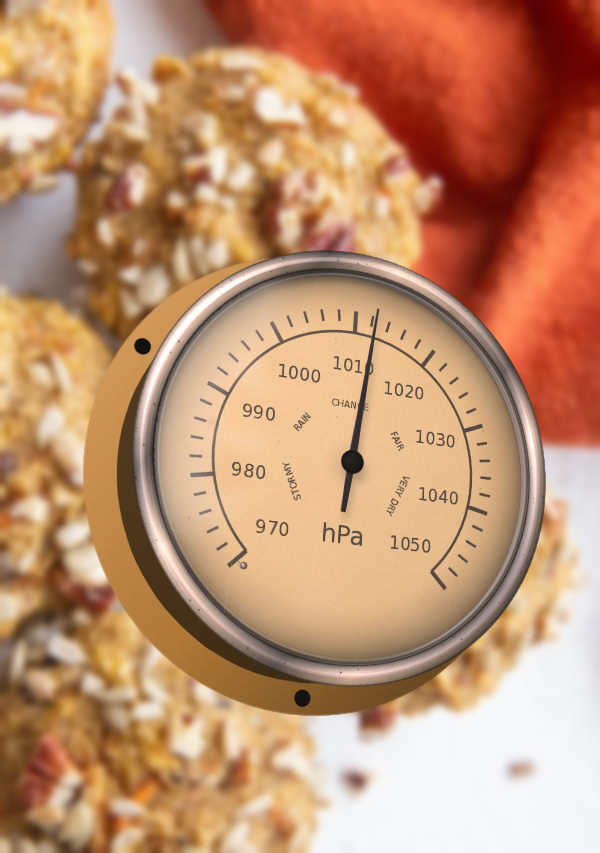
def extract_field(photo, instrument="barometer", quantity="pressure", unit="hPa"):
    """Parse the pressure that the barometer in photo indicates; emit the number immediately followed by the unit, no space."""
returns 1012hPa
